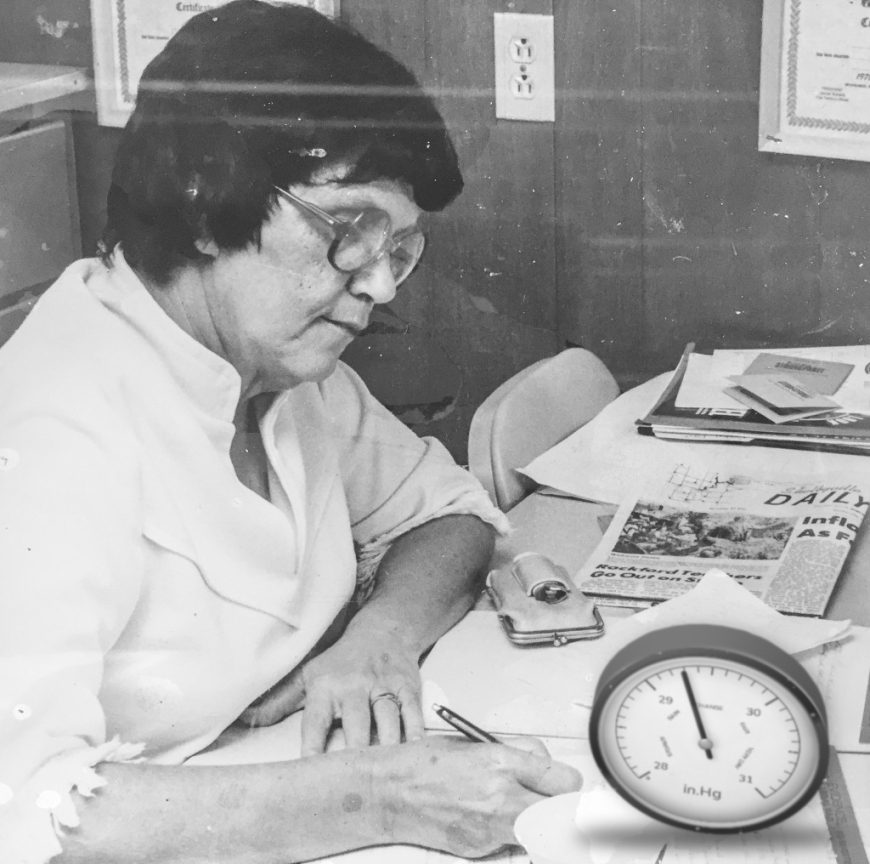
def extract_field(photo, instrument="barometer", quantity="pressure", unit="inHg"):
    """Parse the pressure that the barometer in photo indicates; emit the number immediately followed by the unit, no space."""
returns 29.3inHg
